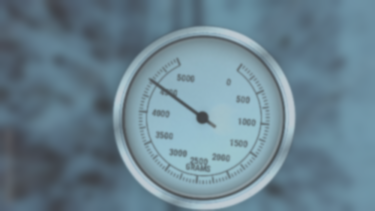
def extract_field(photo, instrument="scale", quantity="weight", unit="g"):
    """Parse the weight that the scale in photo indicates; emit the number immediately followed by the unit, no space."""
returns 4500g
